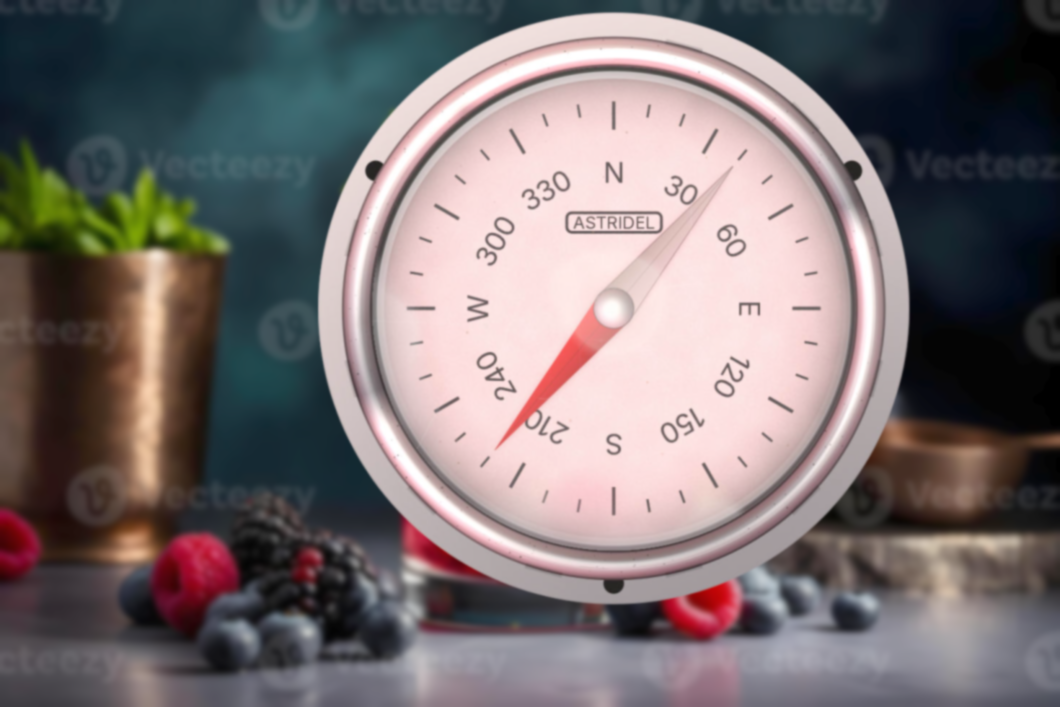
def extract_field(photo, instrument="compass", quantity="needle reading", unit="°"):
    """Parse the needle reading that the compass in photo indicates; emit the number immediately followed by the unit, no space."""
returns 220°
